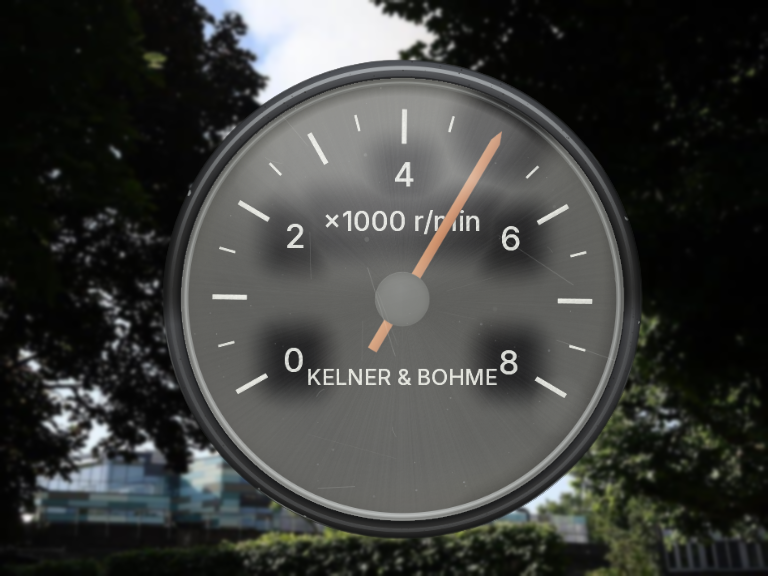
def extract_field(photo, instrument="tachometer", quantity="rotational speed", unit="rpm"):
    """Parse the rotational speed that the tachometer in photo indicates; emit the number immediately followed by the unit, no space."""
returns 5000rpm
